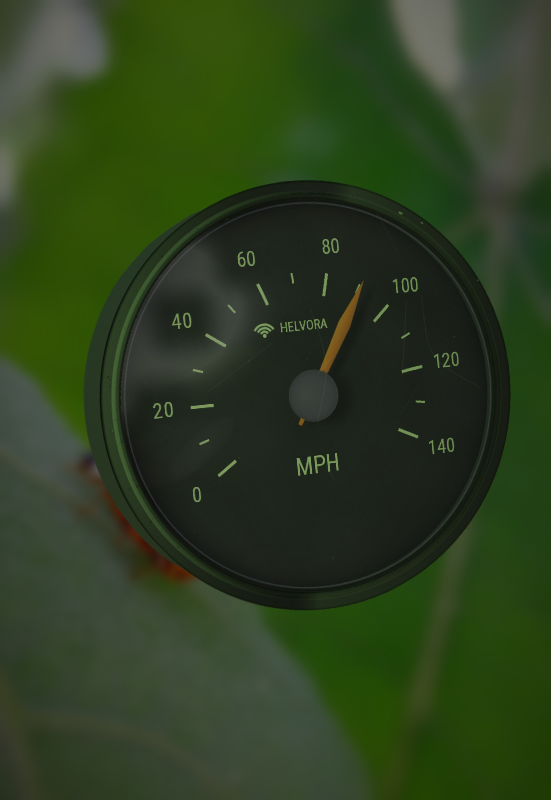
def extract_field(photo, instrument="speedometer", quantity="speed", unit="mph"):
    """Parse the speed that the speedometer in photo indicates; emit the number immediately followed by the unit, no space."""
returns 90mph
